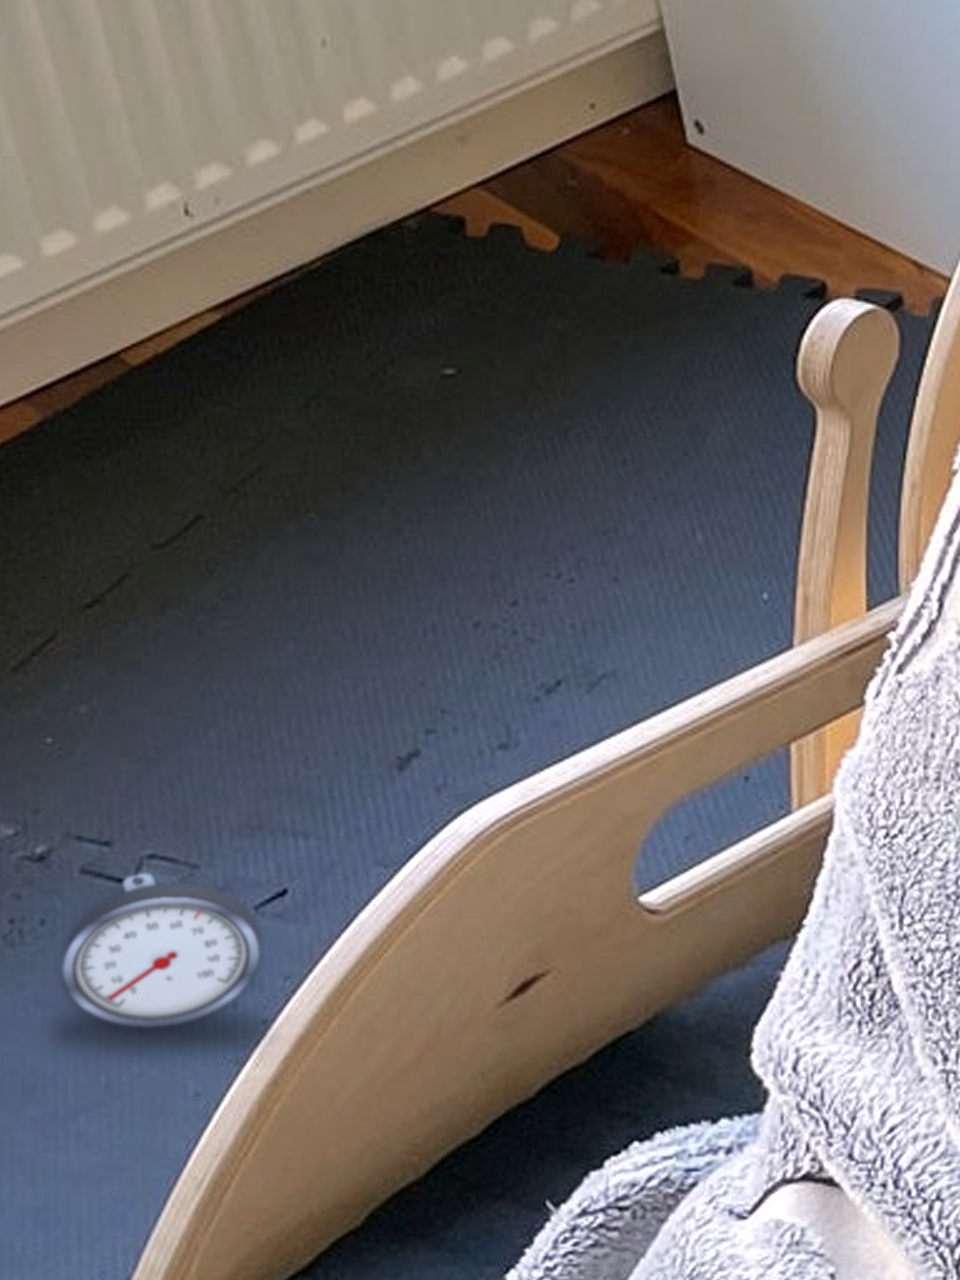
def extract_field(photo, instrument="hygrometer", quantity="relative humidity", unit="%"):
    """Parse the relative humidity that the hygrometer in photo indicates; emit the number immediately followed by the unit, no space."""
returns 5%
